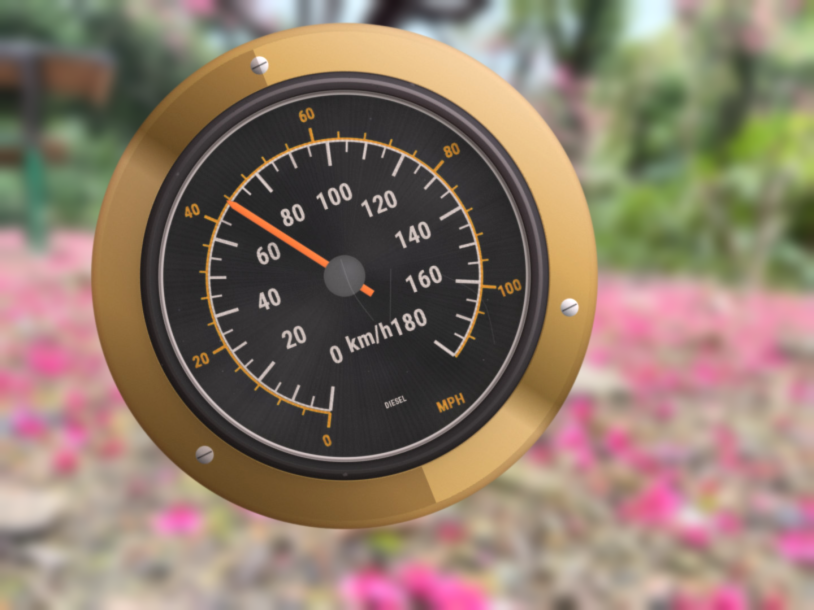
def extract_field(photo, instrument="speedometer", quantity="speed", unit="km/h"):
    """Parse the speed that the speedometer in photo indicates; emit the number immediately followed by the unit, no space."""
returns 70km/h
